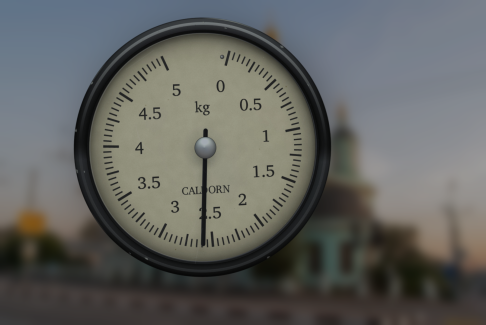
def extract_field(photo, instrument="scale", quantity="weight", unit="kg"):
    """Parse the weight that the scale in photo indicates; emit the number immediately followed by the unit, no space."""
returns 2.6kg
